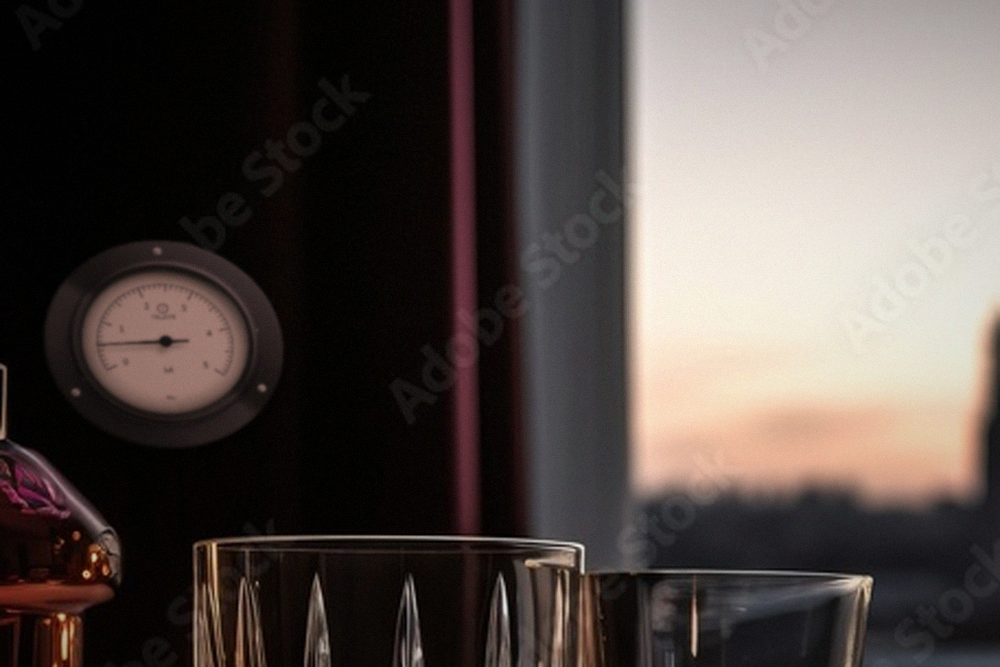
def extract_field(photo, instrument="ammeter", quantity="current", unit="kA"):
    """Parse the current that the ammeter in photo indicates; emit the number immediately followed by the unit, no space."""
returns 0.5kA
